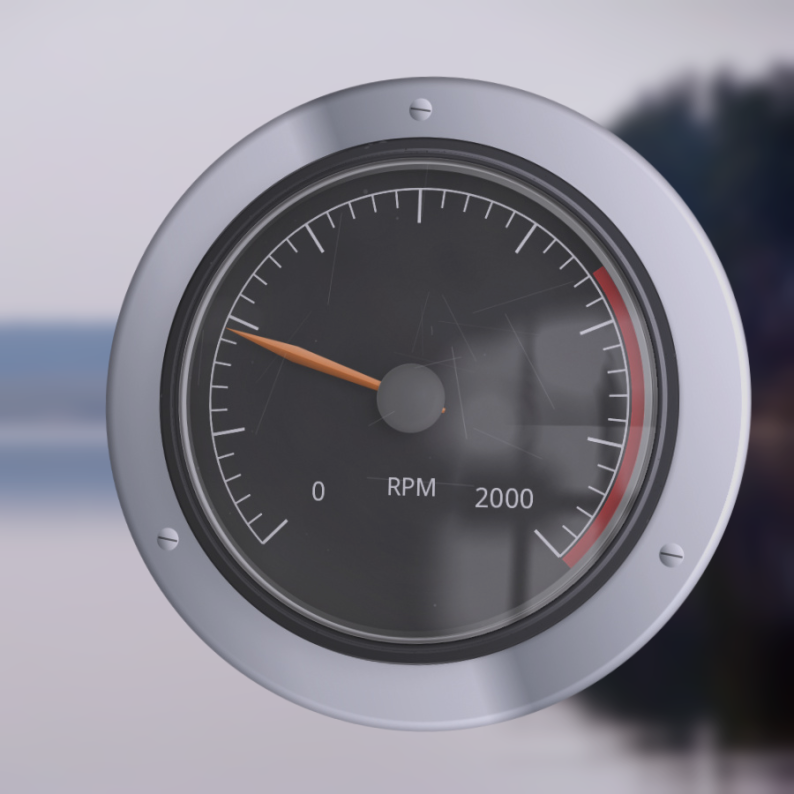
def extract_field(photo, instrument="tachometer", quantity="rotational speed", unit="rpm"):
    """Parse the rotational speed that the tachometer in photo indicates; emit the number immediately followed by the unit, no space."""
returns 475rpm
